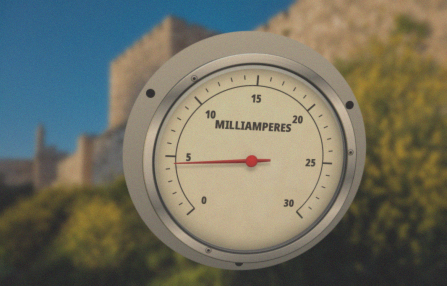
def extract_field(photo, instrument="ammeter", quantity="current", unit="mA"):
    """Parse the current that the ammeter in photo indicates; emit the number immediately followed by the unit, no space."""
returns 4.5mA
